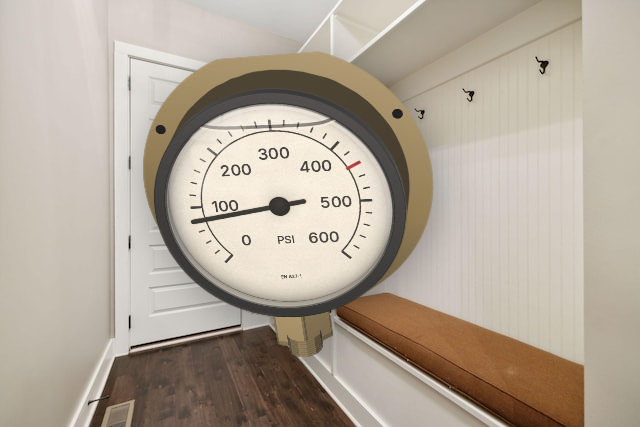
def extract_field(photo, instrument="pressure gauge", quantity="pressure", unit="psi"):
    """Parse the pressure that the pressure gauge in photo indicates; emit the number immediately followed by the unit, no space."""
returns 80psi
